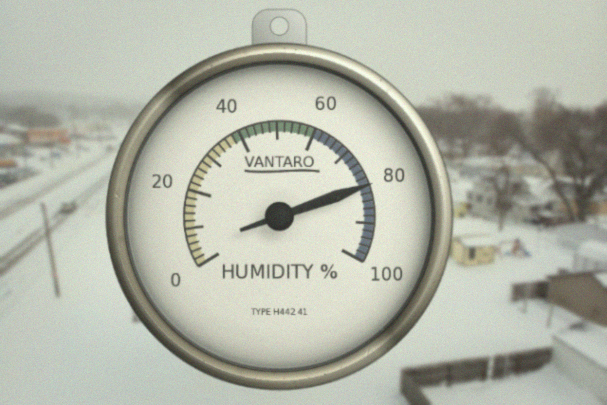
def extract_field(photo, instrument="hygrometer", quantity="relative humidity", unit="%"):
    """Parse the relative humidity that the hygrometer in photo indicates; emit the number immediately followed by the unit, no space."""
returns 80%
